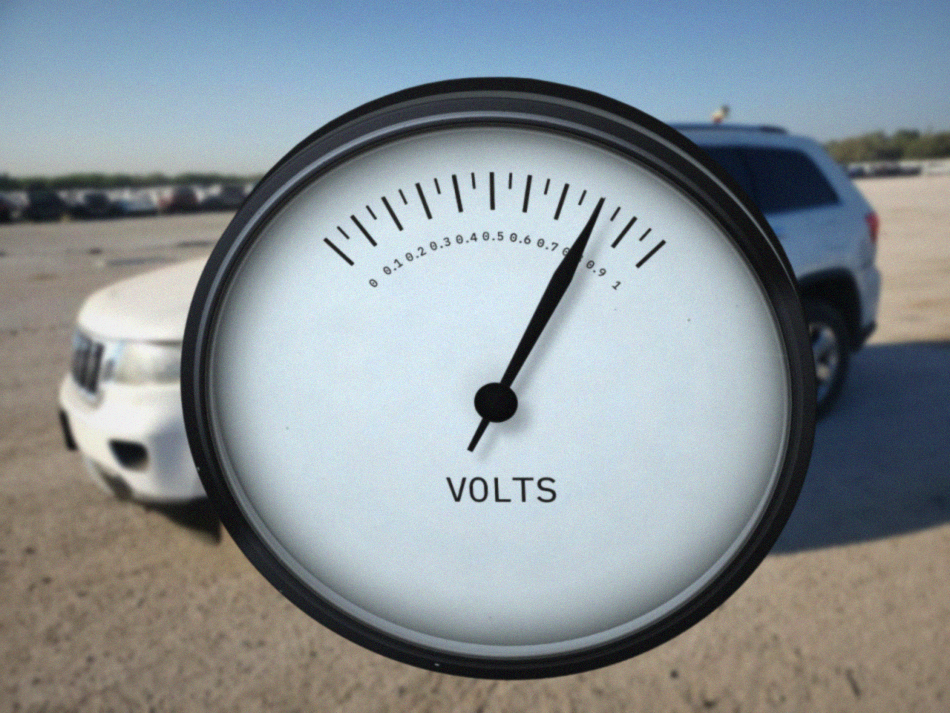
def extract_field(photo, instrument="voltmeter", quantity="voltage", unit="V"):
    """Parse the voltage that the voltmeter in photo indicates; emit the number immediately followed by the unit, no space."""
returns 0.8V
